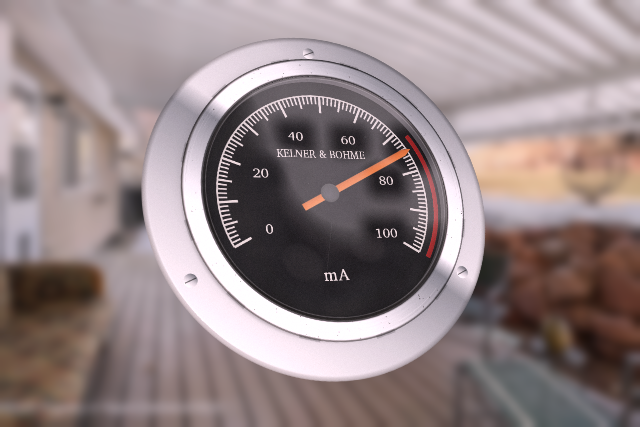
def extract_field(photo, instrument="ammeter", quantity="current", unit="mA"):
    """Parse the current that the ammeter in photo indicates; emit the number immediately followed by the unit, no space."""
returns 75mA
